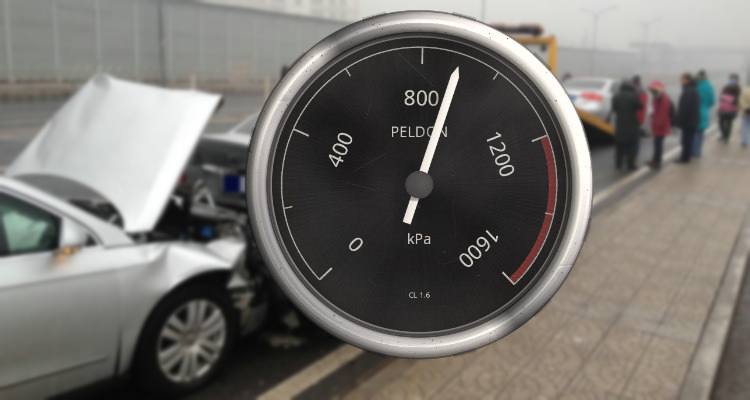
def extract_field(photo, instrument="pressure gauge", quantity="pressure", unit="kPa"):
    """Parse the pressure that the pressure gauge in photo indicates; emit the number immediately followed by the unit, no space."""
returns 900kPa
